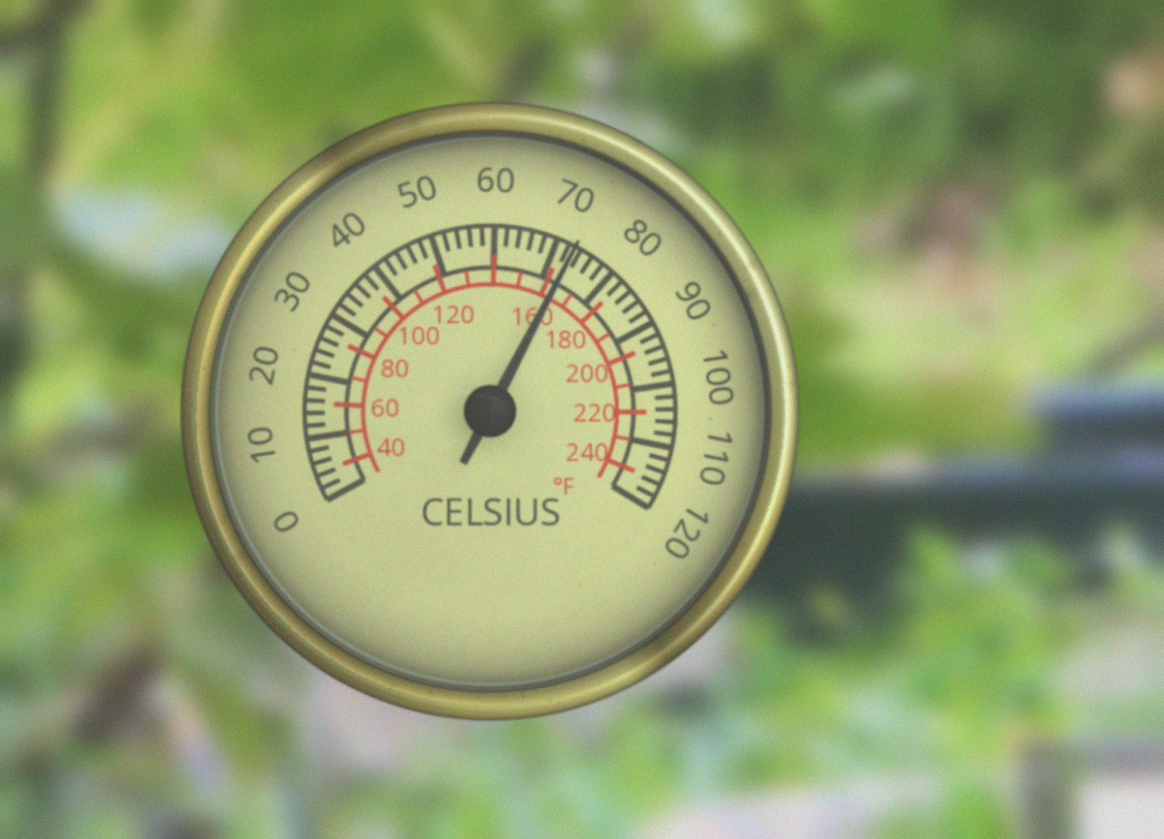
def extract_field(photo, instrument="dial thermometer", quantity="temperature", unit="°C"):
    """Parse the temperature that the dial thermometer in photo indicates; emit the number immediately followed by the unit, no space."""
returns 73°C
